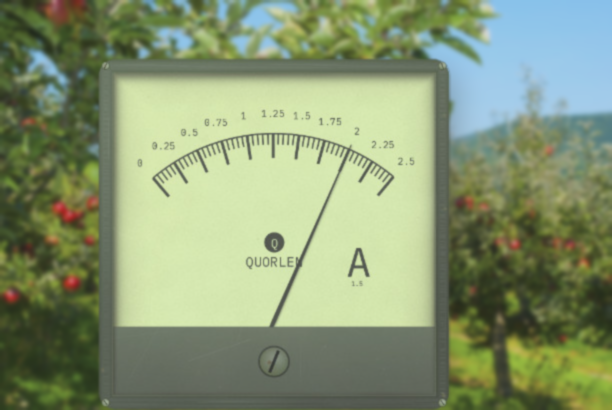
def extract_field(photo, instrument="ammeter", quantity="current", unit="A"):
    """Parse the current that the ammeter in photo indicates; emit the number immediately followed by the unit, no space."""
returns 2A
